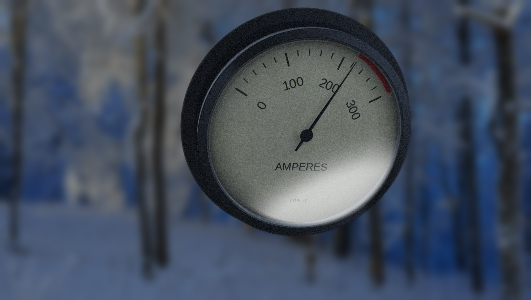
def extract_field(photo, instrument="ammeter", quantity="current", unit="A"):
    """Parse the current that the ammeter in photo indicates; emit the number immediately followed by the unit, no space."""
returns 220A
